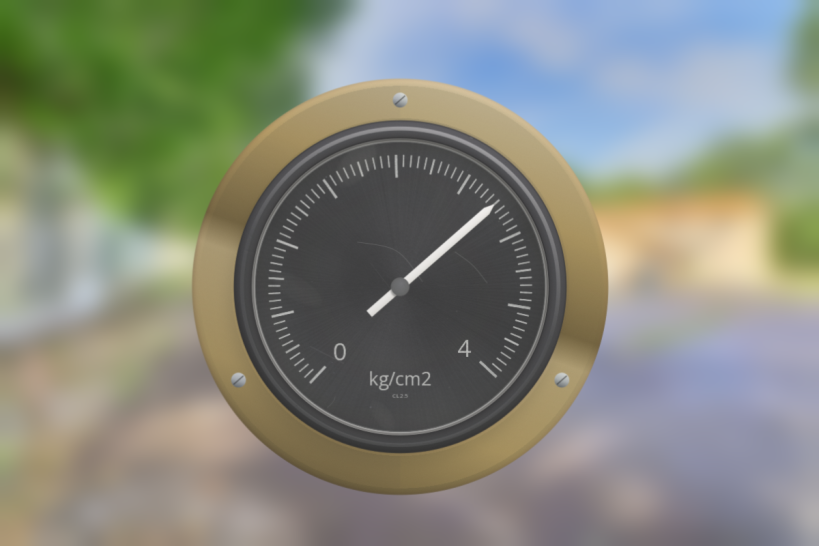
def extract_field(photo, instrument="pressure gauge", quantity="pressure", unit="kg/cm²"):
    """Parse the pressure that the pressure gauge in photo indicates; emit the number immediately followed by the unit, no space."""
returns 2.75kg/cm²
